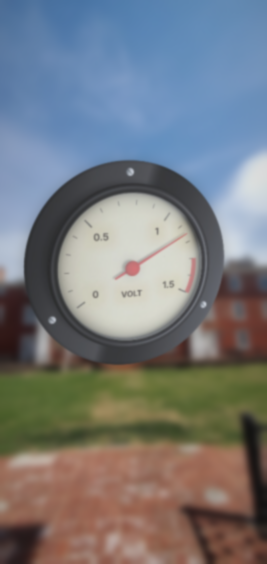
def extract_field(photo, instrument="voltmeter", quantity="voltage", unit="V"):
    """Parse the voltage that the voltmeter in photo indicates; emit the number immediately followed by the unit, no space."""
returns 1.15V
